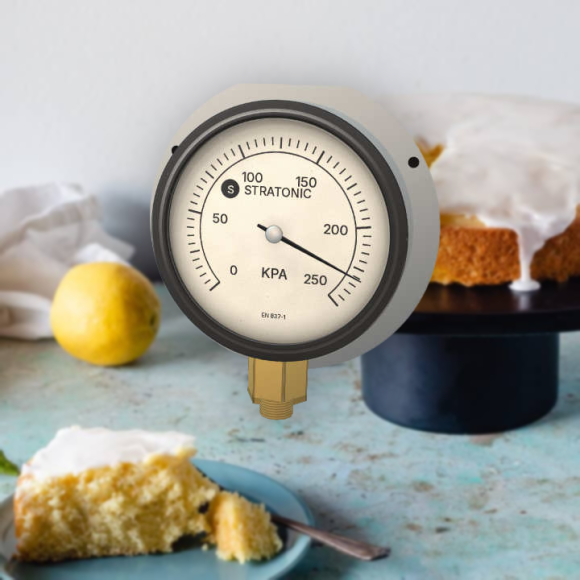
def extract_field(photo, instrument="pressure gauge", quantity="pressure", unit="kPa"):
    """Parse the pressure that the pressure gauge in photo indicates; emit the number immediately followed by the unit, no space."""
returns 230kPa
